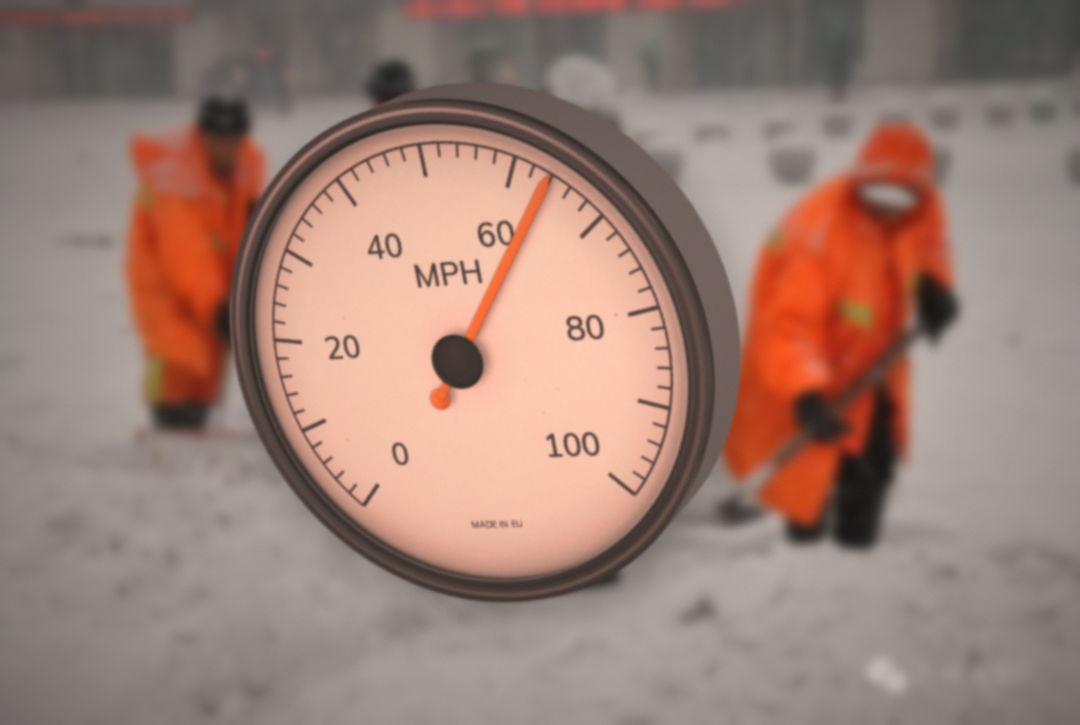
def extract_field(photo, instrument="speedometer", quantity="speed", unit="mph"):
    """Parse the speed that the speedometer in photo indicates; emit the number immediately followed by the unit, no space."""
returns 64mph
